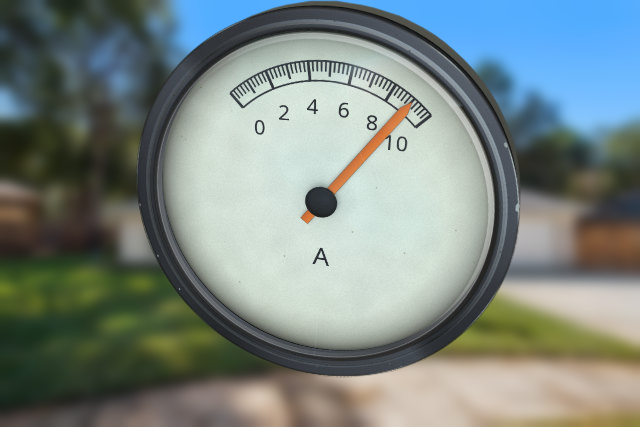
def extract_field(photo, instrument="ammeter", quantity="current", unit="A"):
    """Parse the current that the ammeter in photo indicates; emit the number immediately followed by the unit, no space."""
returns 9A
